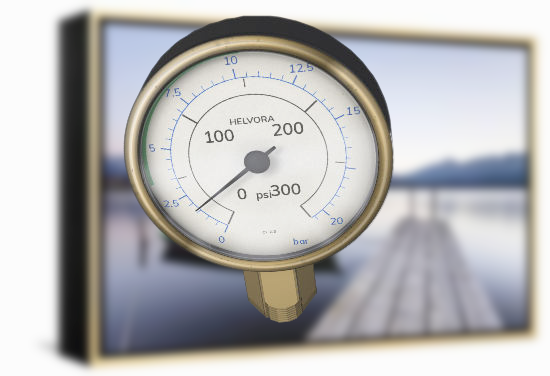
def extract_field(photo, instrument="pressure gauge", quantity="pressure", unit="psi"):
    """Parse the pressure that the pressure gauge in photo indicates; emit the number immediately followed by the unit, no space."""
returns 25psi
